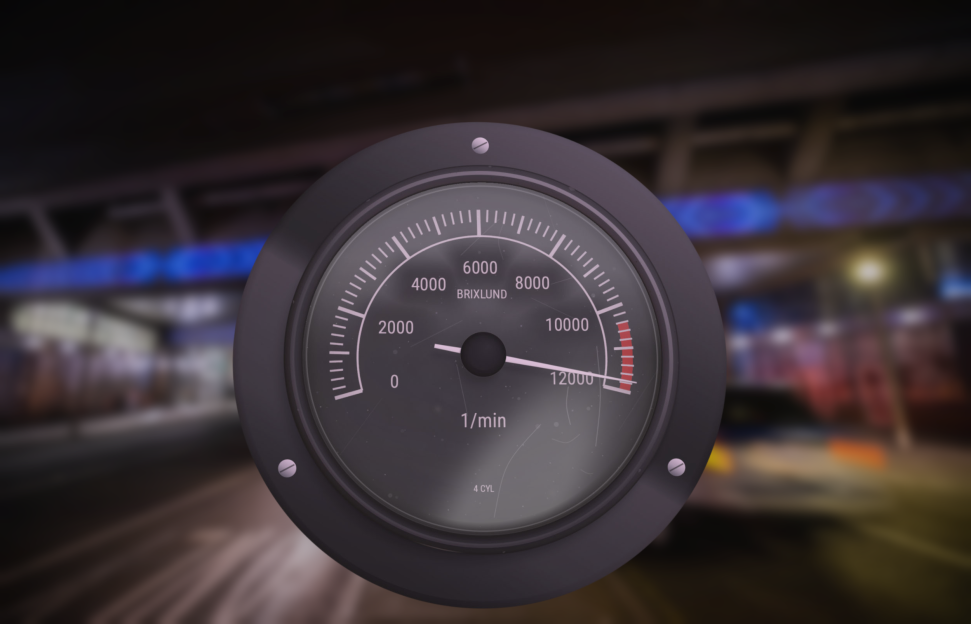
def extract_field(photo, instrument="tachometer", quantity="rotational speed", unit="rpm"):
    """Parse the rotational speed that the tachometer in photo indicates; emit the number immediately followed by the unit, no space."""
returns 11800rpm
